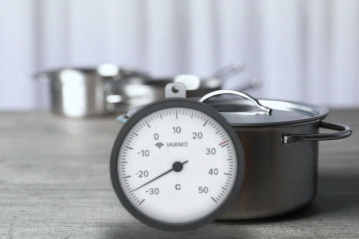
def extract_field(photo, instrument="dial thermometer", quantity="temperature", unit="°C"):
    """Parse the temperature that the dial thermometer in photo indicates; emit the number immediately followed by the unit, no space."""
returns -25°C
